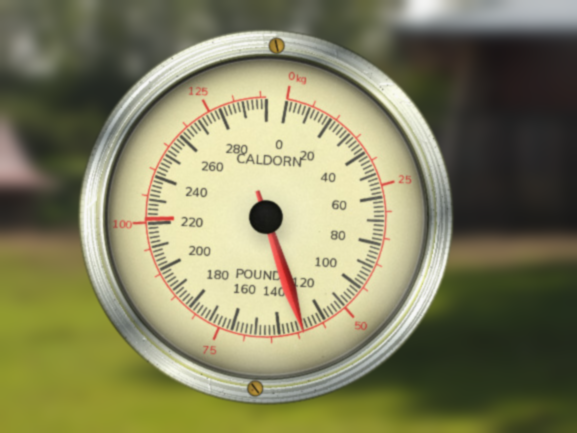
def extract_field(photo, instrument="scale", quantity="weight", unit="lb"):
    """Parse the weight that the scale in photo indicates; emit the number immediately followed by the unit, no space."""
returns 130lb
